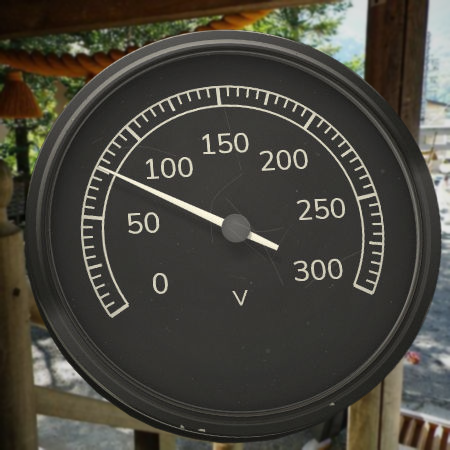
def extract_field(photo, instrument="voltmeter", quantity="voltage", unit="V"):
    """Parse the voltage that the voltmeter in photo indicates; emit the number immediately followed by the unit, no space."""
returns 75V
